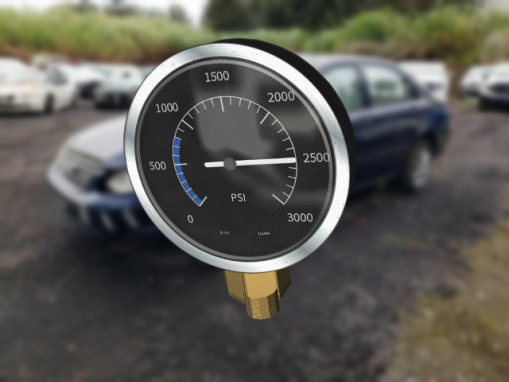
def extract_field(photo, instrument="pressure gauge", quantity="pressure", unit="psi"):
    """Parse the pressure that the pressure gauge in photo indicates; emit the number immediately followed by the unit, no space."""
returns 2500psi
